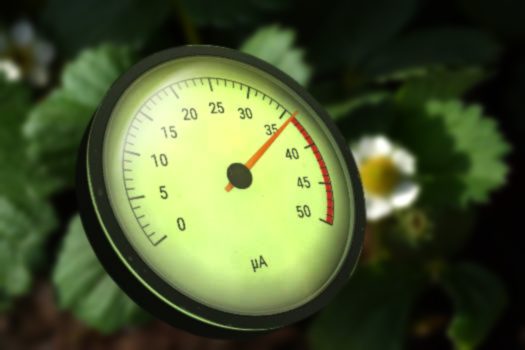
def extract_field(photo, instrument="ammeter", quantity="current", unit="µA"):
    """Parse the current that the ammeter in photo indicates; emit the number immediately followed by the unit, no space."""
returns 36µA
